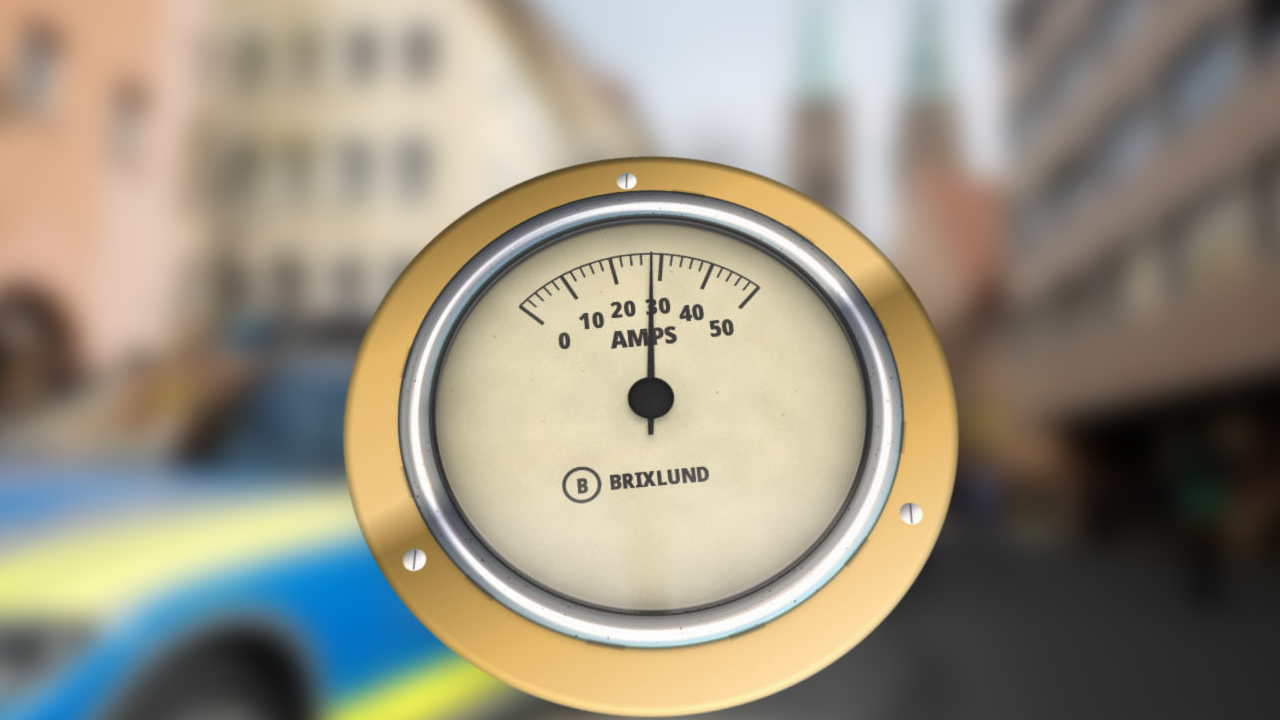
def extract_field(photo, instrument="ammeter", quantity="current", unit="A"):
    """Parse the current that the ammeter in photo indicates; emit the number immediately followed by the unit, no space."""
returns 28A
